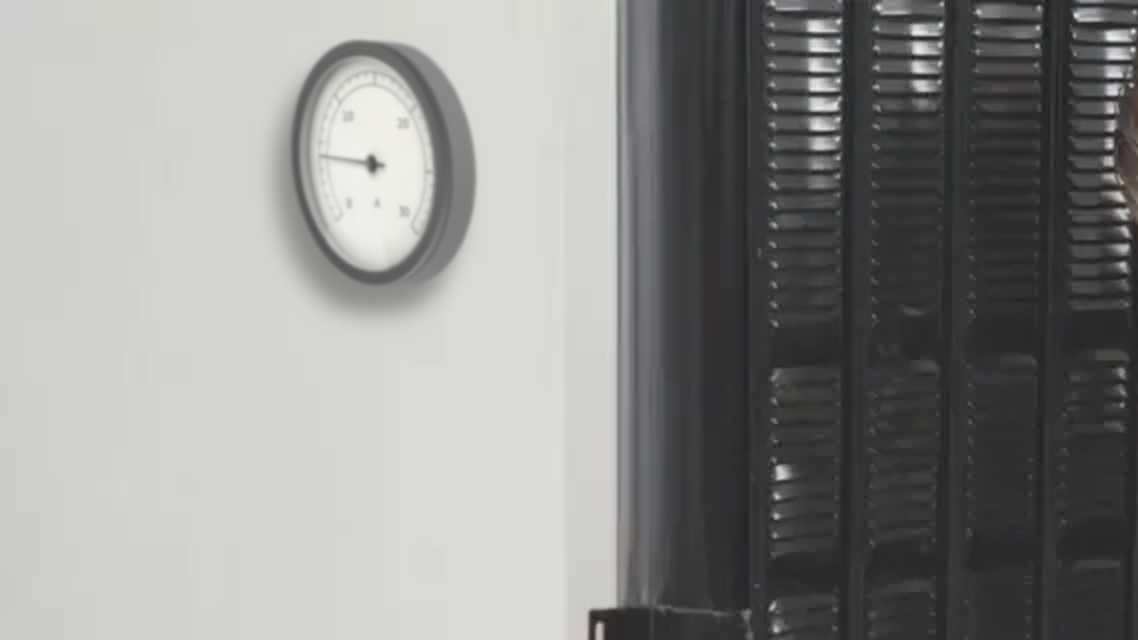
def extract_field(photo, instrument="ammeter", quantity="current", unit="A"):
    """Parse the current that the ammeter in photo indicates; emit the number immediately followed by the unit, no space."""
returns 5A
